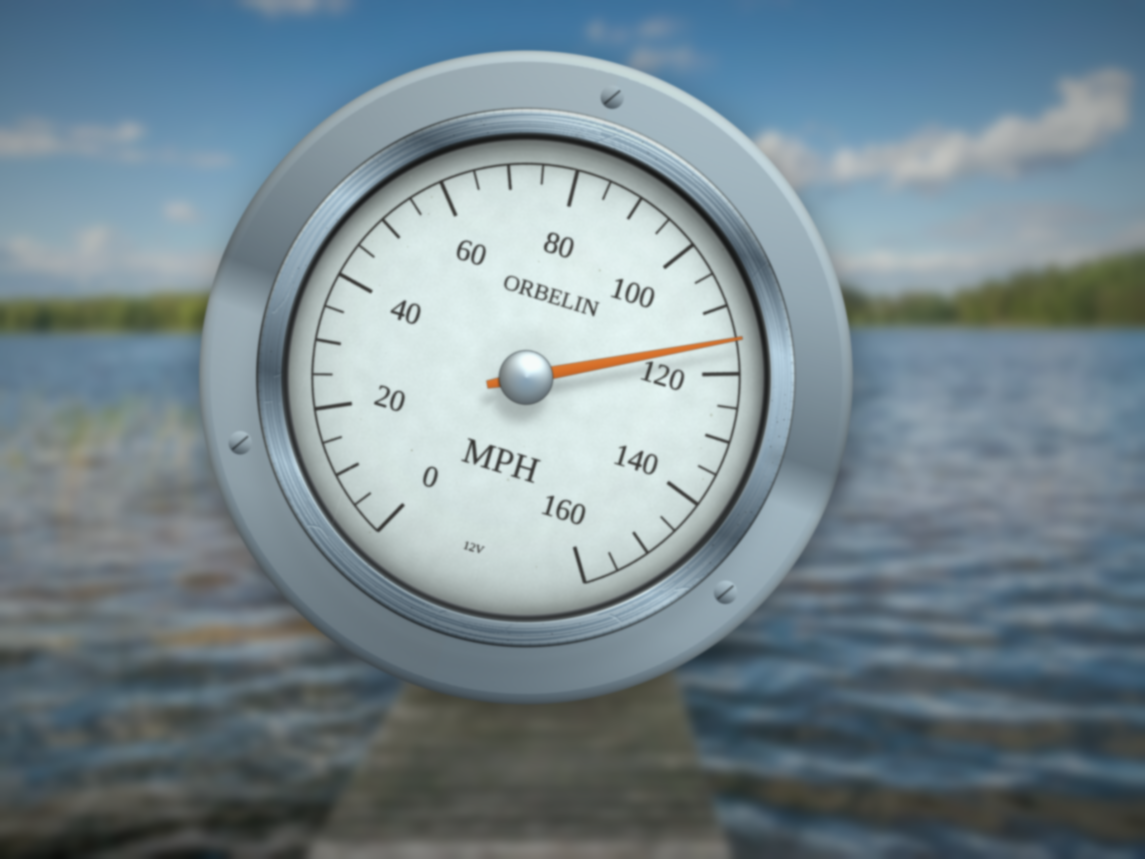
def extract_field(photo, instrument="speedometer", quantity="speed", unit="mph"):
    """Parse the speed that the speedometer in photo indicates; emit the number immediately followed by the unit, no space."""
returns 115mph
